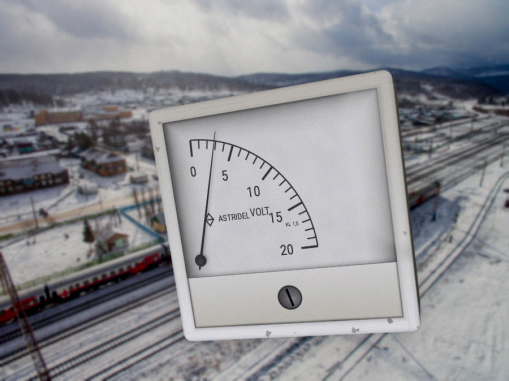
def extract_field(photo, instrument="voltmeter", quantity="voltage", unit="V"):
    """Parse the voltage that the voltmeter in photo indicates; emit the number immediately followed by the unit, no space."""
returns 3V
